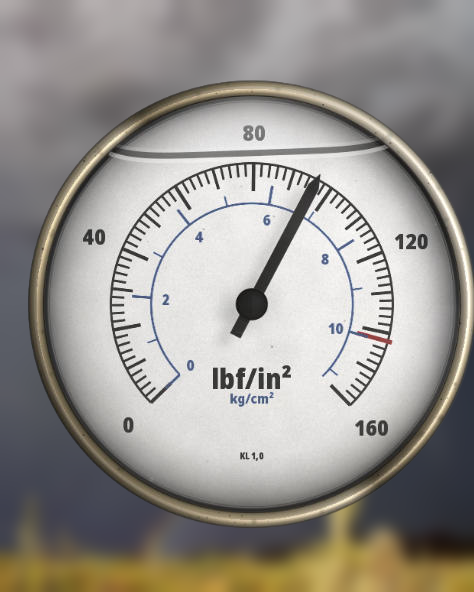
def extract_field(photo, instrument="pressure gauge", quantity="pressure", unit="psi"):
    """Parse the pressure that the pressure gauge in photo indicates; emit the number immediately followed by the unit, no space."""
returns 96psi
